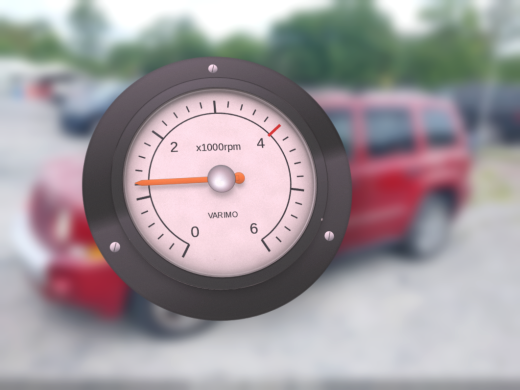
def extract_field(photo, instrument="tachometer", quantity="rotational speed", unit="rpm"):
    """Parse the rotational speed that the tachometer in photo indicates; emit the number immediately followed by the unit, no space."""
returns 1200rpm
